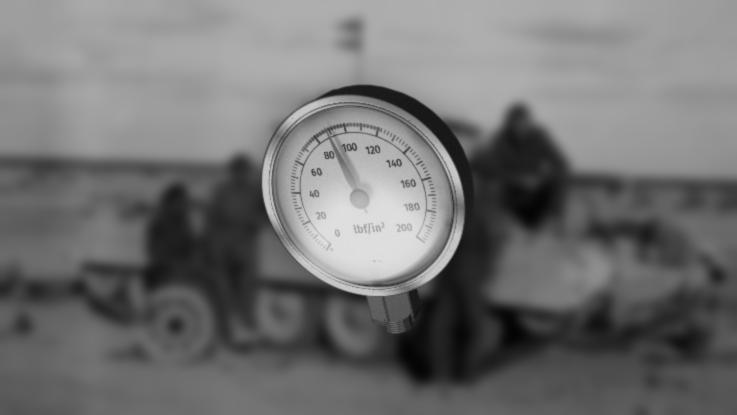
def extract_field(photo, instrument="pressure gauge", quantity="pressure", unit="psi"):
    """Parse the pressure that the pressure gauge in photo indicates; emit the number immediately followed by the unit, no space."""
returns 90psi
